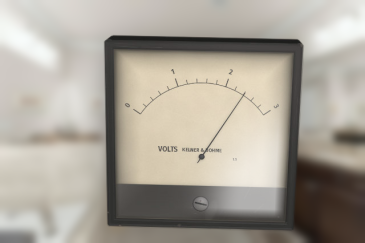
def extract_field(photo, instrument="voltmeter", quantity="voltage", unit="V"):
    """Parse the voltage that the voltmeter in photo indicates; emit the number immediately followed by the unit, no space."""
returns 2.4V
